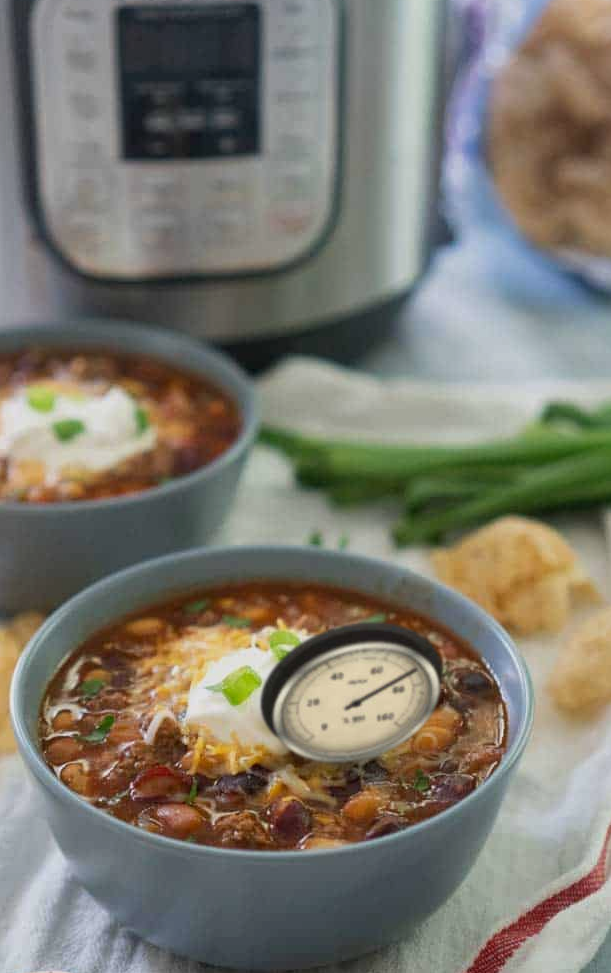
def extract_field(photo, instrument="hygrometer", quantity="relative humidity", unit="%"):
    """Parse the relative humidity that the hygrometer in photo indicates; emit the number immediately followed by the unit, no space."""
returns 72%
